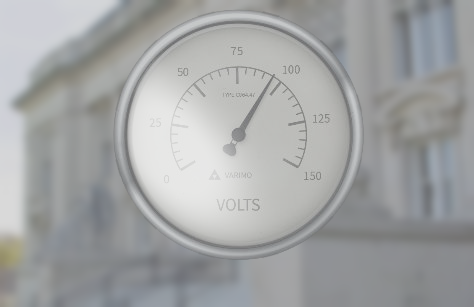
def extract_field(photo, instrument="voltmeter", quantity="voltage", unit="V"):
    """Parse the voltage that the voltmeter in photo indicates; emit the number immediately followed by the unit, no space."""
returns 95V
